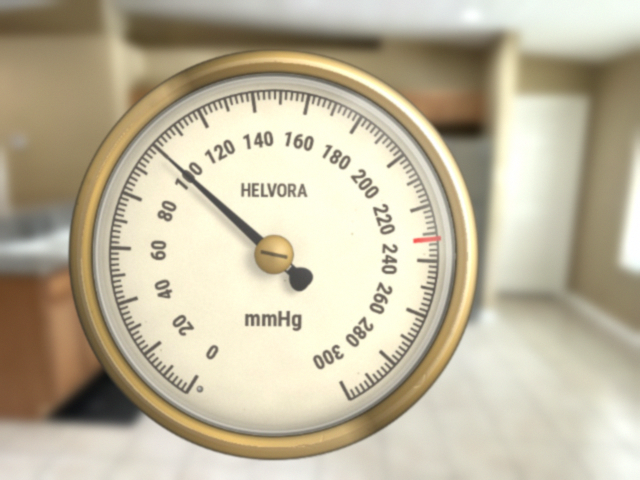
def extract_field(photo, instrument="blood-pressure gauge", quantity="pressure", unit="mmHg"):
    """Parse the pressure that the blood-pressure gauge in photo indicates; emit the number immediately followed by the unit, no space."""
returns 100mmHg
